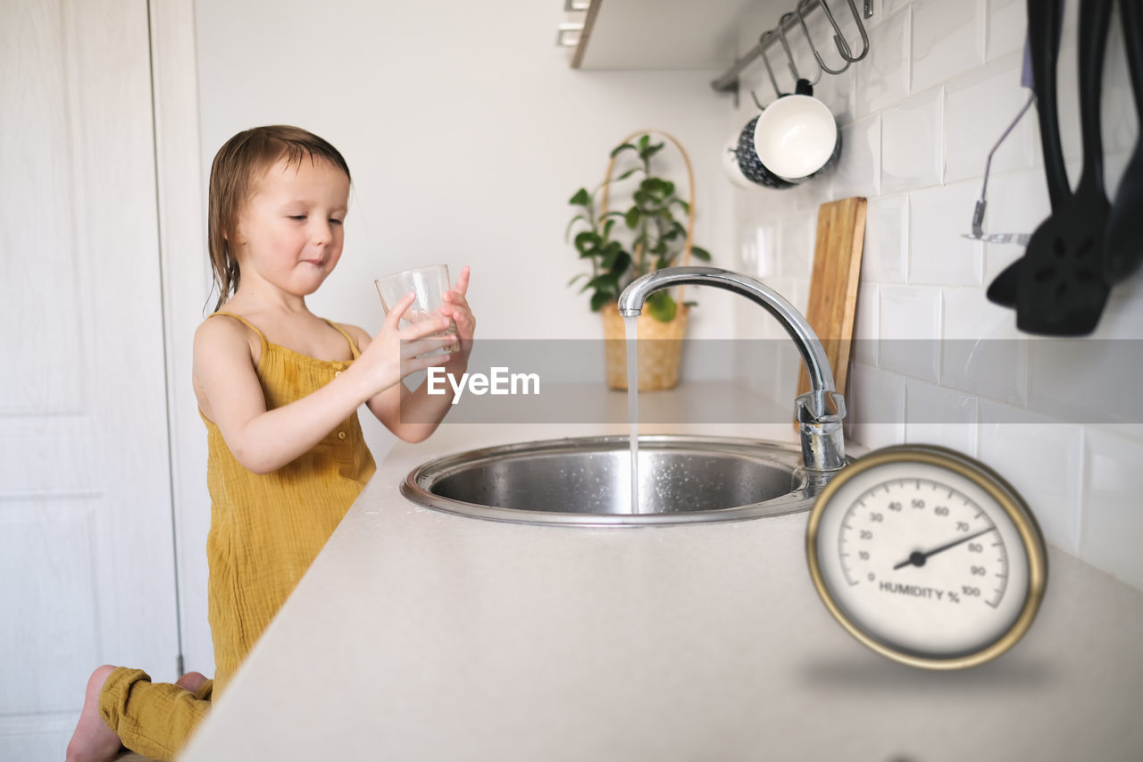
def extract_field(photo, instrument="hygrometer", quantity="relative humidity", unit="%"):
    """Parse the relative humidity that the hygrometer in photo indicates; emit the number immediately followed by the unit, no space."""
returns 75%
